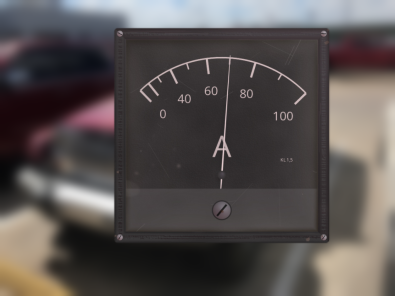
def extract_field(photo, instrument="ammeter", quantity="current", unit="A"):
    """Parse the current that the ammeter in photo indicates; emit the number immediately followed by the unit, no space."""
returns 70A
